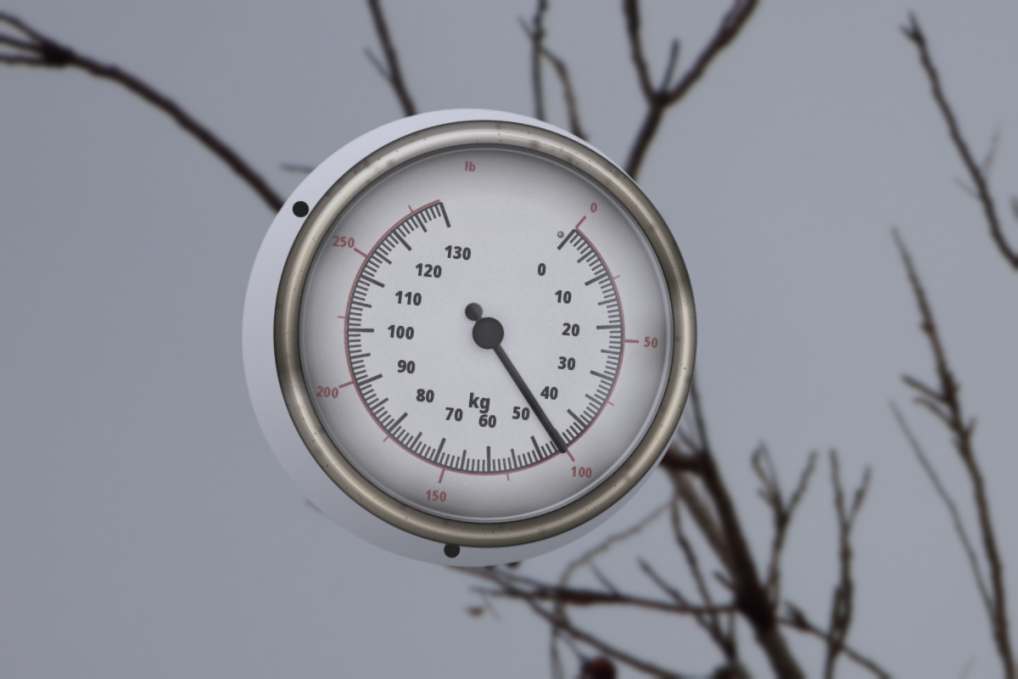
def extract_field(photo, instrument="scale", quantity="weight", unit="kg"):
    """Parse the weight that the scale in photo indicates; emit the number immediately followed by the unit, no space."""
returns 46kg
